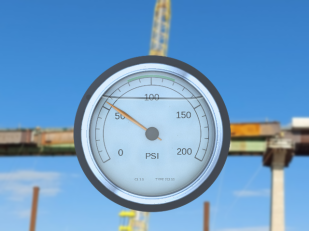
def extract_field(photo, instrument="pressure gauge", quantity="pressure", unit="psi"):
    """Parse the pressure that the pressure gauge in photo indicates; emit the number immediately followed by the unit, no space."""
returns 55psi
